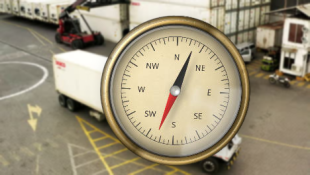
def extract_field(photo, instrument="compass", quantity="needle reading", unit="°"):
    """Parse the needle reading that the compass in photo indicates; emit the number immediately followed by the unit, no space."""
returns 200°
